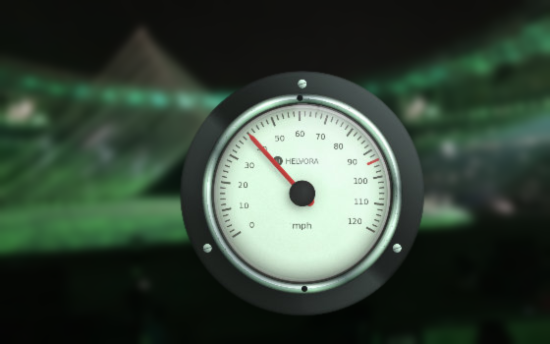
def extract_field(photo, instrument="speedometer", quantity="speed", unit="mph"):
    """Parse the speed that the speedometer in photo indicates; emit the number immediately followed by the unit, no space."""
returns 40mph
